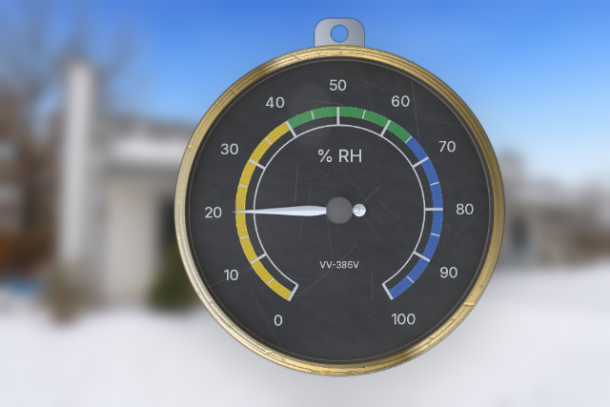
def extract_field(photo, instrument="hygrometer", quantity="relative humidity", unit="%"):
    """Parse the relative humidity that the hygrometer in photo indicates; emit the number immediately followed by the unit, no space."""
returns 20%
